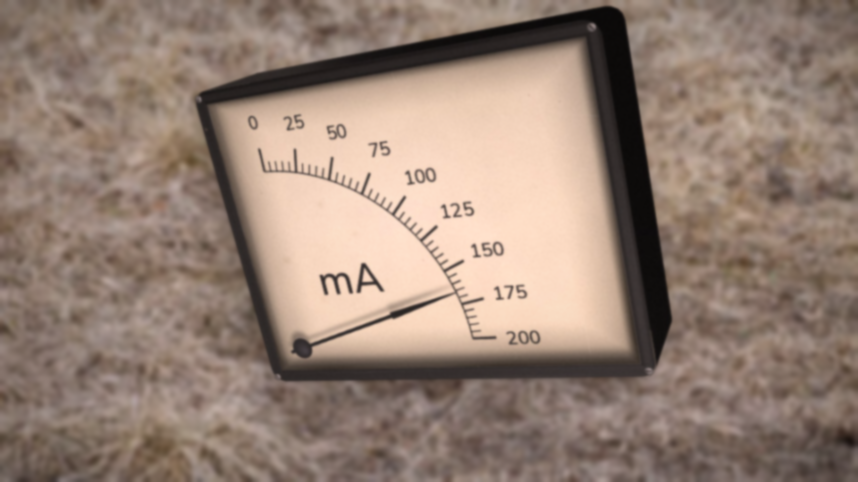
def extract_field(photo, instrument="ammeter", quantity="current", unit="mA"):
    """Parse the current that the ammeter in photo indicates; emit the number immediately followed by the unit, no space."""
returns 165mA
